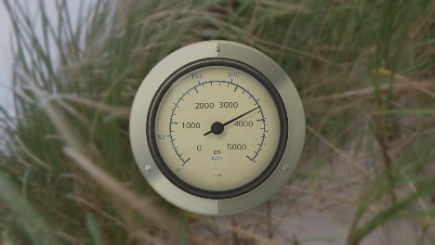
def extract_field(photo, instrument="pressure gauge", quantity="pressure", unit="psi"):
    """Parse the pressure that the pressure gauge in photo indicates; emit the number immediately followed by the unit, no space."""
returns 3700psi
